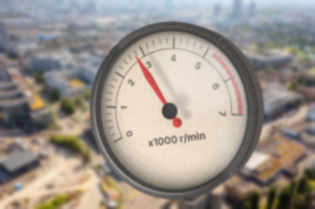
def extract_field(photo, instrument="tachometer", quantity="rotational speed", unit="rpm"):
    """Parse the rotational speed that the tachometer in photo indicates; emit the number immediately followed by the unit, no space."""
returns 2800rpm
